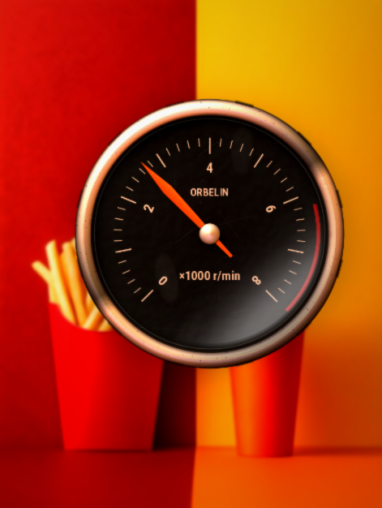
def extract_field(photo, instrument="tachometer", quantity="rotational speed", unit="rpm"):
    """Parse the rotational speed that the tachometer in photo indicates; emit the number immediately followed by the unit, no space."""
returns 2700rpm
